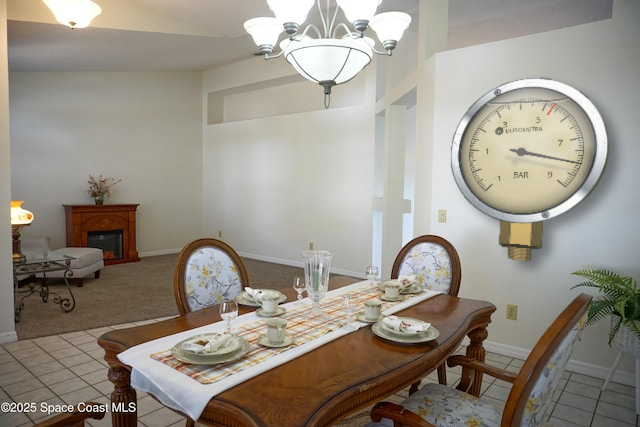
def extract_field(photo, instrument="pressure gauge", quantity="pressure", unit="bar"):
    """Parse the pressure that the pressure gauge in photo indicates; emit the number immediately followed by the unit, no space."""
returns 8bar
